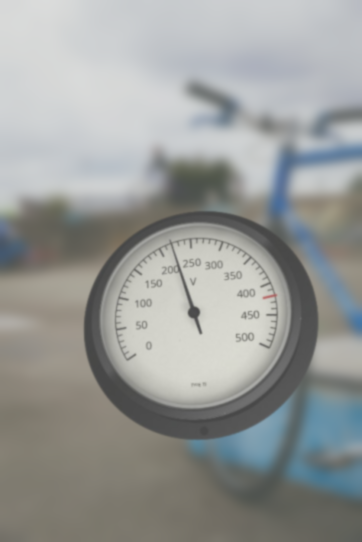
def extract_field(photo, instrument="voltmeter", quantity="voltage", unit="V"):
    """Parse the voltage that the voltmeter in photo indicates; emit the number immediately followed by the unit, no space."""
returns 220V
